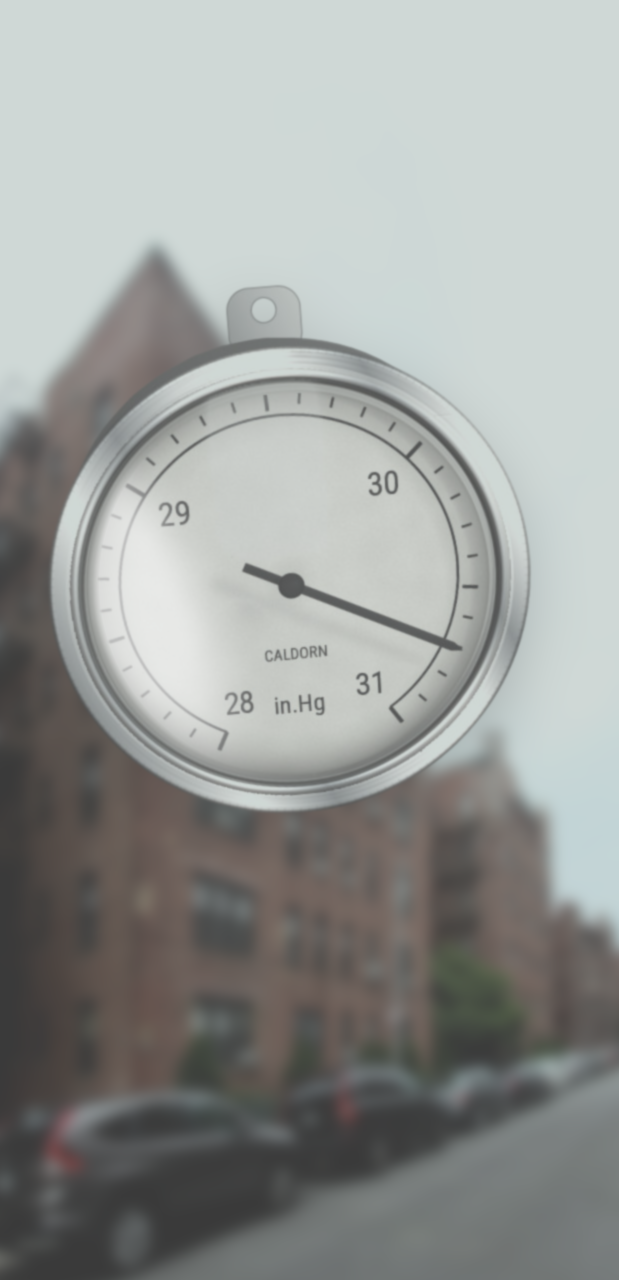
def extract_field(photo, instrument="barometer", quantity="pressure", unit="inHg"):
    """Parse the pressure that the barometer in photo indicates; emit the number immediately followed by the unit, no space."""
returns 30.7inHg
